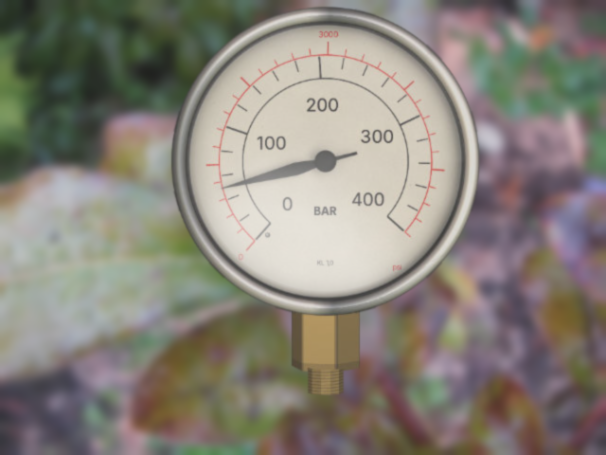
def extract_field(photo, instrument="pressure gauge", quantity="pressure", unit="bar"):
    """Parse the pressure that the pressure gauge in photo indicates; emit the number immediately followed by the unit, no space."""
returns 50bar
